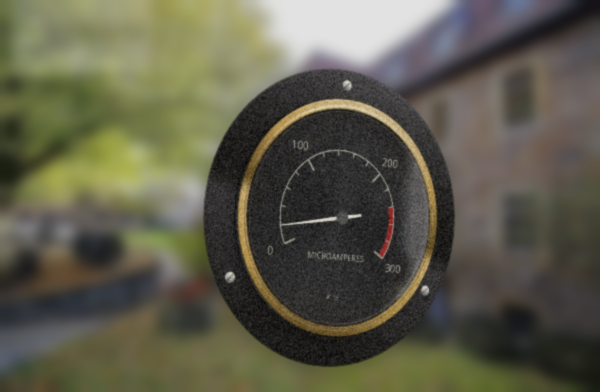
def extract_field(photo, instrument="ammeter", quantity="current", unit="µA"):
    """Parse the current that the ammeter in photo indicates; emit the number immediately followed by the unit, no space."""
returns 20µA
